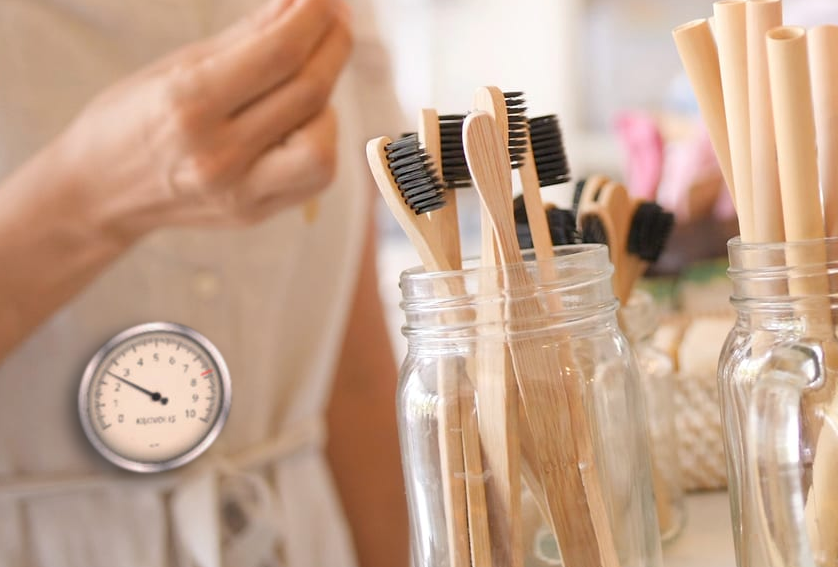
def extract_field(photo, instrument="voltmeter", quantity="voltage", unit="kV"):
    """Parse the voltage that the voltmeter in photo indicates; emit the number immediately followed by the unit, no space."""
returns 2.5kV
